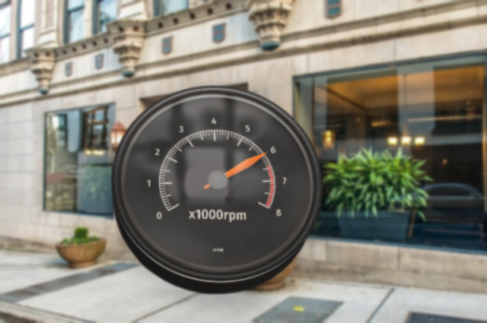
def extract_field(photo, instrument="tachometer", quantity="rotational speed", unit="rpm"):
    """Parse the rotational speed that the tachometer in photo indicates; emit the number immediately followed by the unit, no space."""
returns 6000rpm
